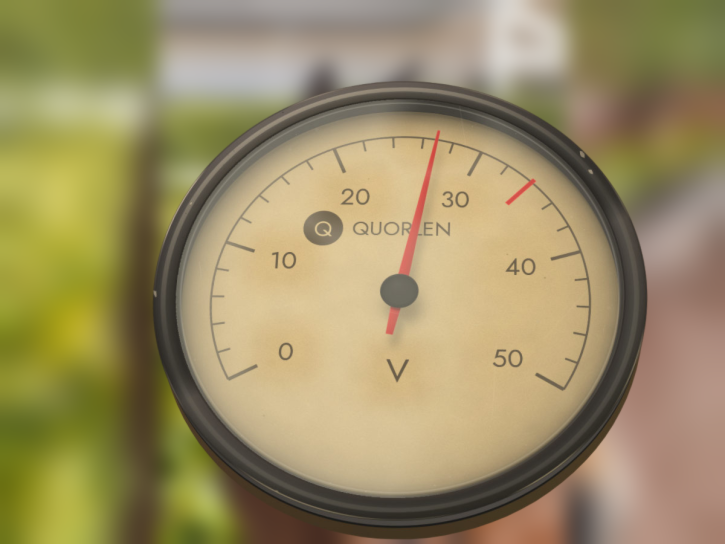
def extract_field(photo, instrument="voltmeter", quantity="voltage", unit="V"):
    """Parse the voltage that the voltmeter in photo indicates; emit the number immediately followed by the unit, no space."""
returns 27V
